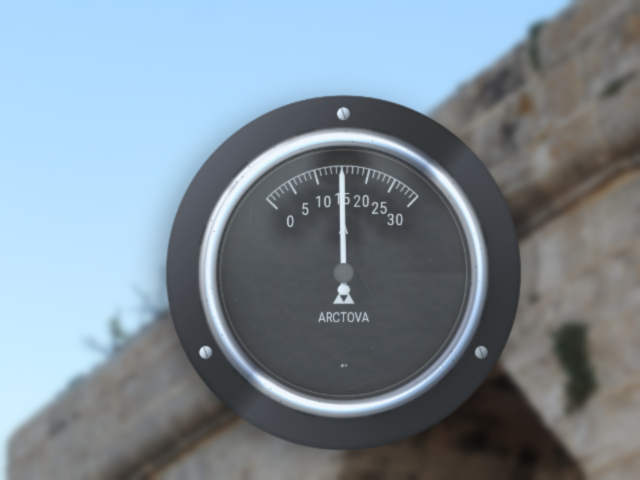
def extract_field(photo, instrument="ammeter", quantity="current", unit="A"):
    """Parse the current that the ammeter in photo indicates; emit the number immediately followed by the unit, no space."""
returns 15A
